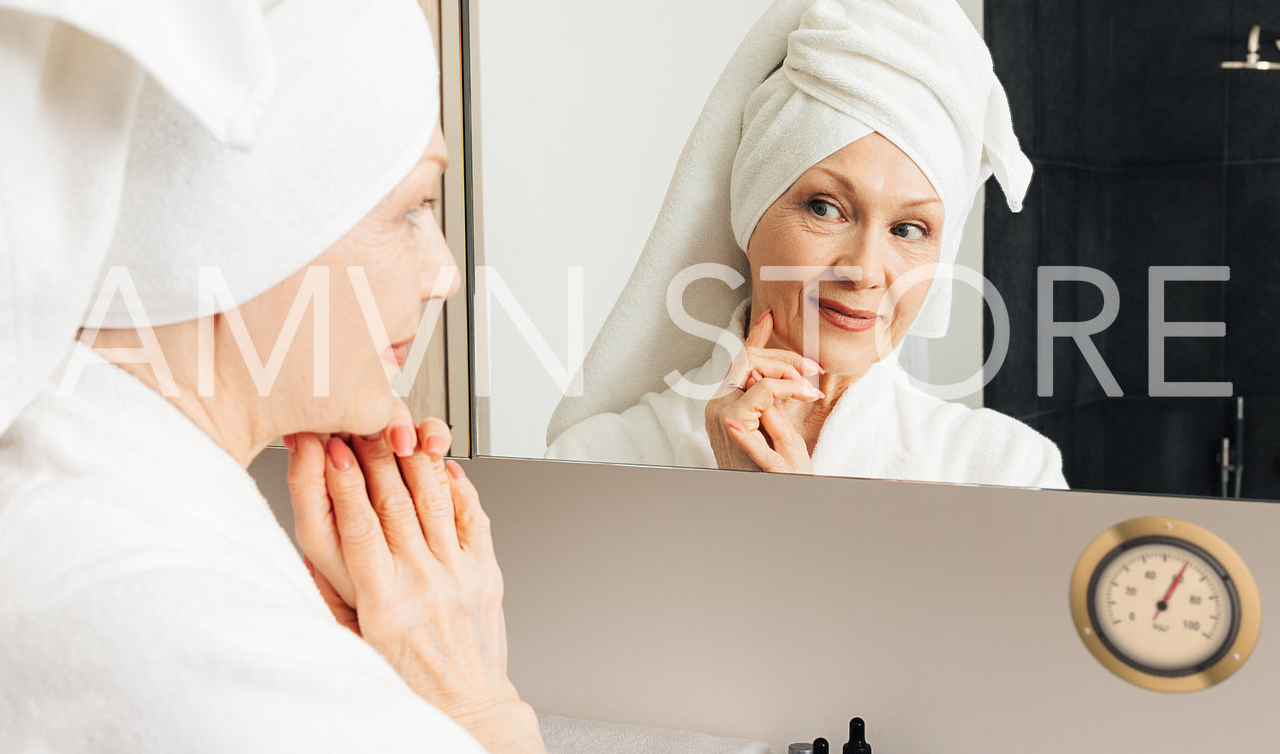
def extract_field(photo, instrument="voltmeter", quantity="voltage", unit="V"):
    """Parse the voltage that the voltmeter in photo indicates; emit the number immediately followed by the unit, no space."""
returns 60V
